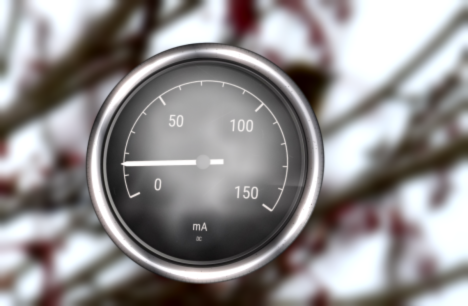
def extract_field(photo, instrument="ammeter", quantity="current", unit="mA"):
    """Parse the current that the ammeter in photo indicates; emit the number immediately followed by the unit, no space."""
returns 15mA
